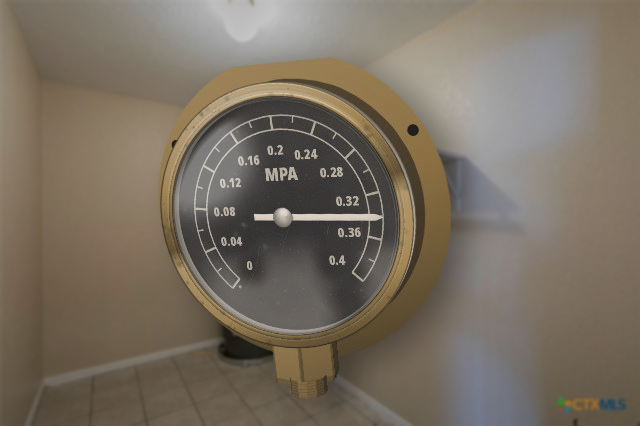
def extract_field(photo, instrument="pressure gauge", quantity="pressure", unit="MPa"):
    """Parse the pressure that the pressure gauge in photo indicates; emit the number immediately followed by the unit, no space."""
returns 0.34MPa
